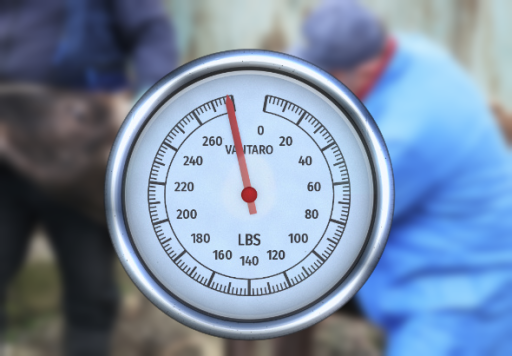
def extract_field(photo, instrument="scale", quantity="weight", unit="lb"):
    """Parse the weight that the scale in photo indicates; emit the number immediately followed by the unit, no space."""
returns 278lb
